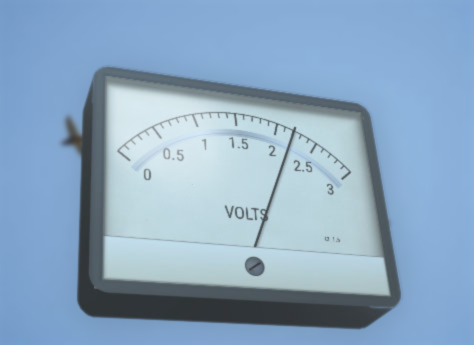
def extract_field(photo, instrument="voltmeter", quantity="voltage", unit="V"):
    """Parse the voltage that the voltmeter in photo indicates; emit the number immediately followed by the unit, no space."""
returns 2.2V
